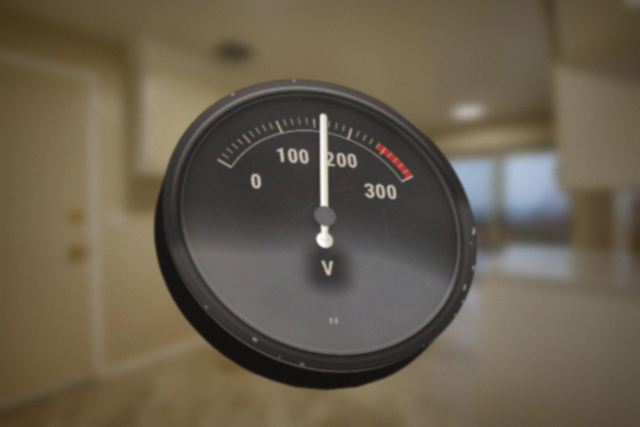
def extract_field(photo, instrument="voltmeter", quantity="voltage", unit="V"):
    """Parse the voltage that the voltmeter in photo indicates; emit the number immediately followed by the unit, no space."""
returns 160V
